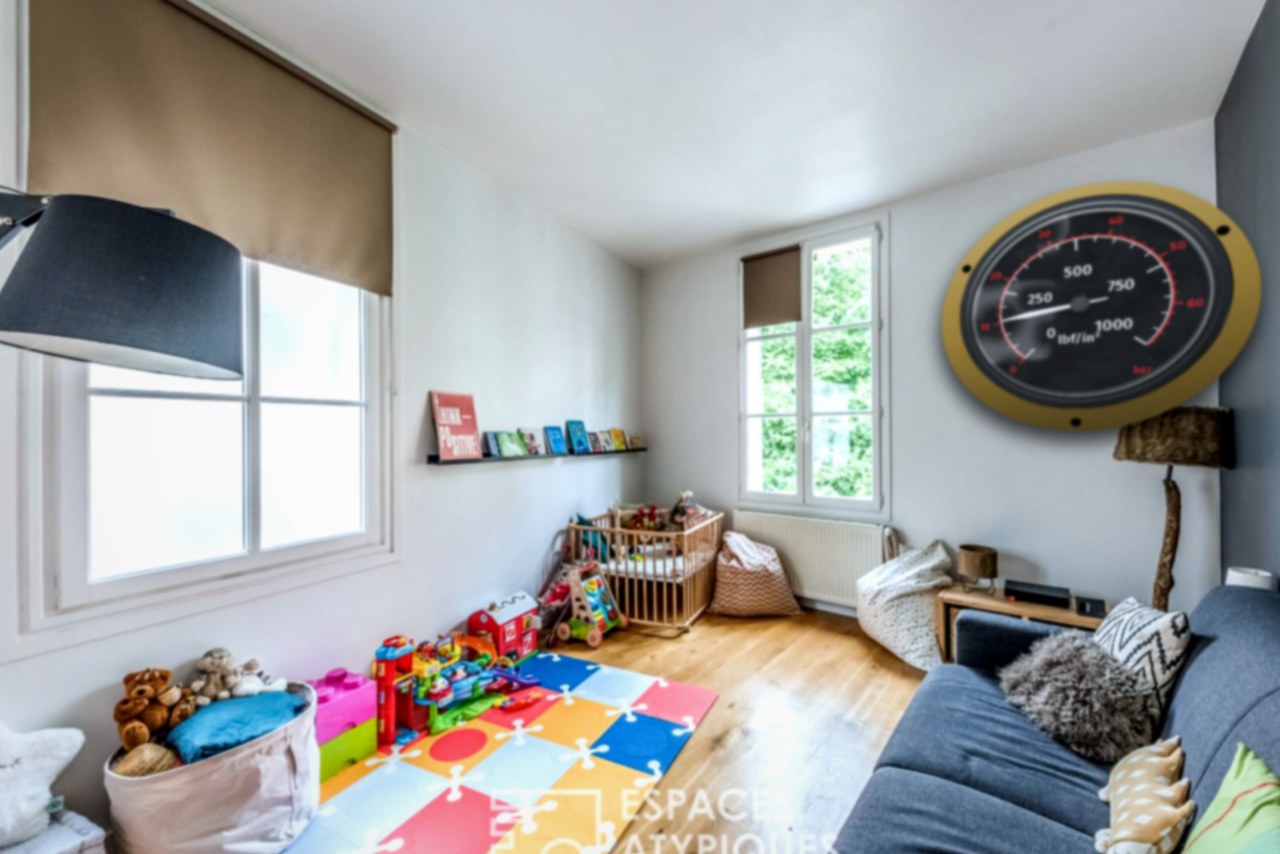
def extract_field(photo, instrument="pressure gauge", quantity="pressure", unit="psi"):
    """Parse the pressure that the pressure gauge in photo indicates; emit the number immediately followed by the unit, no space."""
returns 150psi
